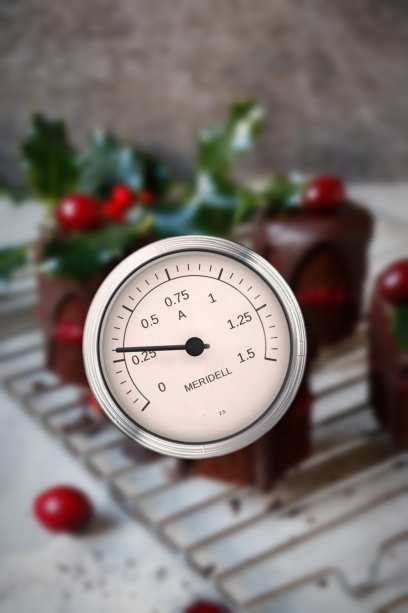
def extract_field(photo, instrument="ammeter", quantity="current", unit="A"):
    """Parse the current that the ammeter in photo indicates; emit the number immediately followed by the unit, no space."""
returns 0.3A
